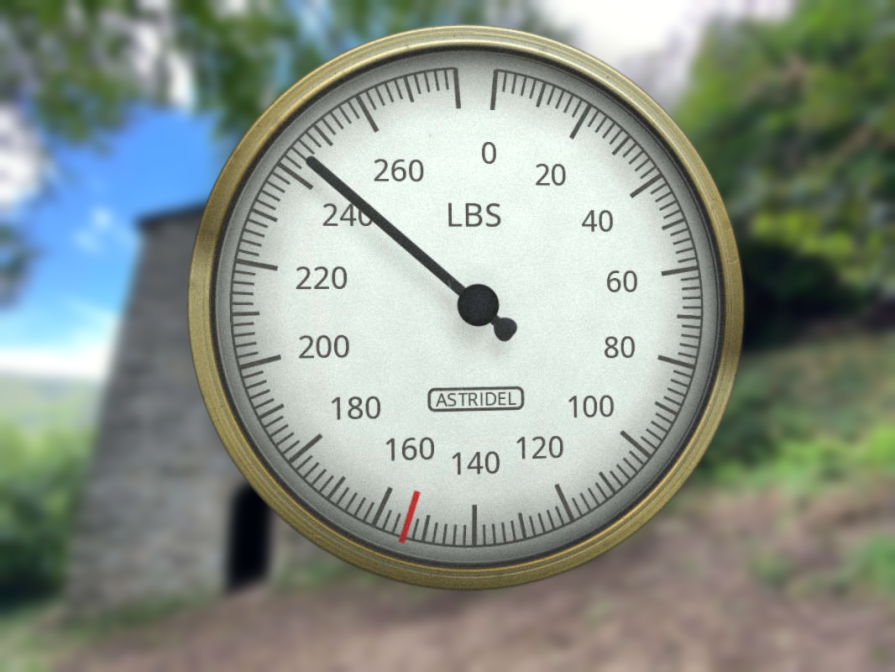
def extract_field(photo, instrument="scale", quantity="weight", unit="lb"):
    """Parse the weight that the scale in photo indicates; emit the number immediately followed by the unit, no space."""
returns 244lb
